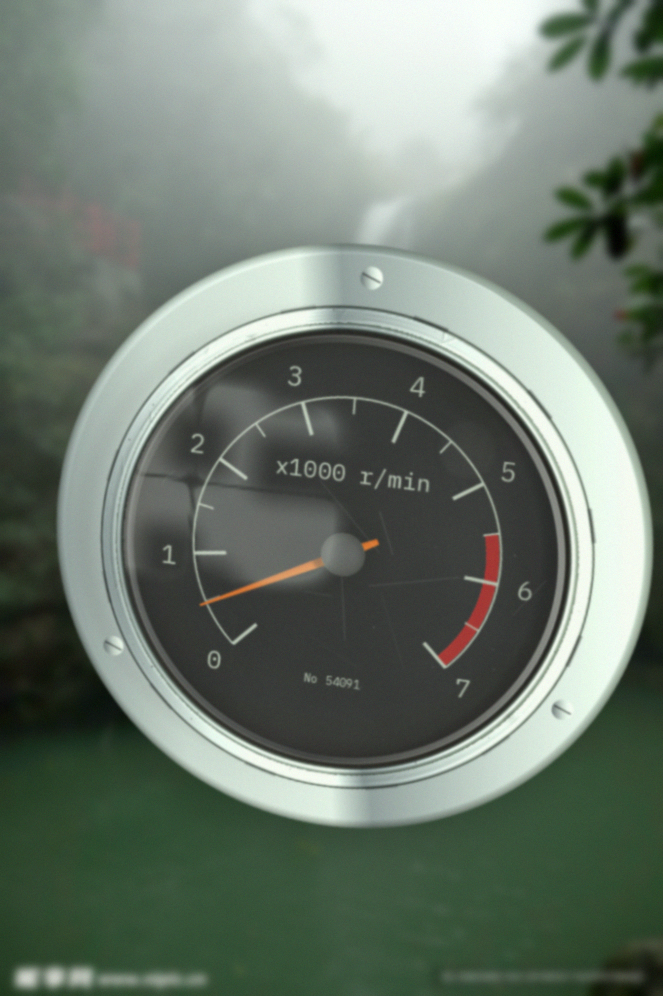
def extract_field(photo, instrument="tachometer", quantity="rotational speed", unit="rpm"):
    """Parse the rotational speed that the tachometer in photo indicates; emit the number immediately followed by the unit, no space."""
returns 500rpm
